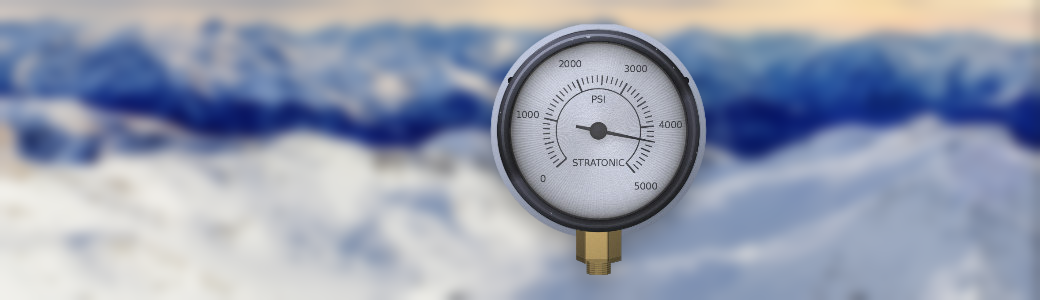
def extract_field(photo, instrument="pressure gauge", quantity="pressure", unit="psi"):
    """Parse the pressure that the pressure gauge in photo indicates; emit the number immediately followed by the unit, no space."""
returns 4300psi
